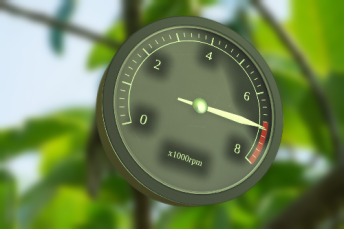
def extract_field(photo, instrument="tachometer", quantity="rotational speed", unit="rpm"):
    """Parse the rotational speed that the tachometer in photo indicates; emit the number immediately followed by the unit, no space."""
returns 7000rpm
